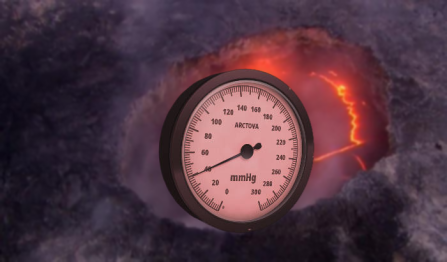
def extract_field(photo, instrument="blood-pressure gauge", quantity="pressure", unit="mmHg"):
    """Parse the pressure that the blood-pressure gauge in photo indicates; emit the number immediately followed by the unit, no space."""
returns 40mmHg
